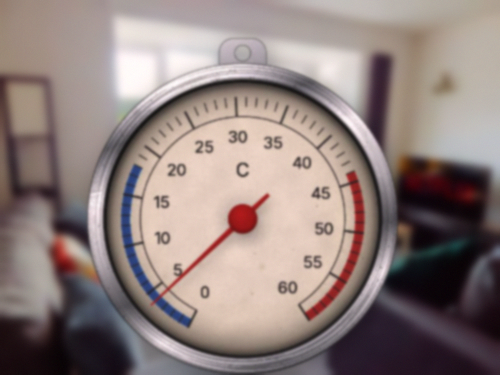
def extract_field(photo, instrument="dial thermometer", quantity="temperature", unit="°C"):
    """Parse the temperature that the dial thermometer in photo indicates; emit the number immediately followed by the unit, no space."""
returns 4°C
